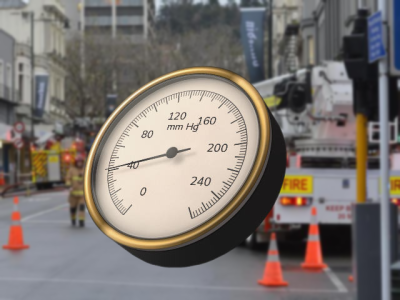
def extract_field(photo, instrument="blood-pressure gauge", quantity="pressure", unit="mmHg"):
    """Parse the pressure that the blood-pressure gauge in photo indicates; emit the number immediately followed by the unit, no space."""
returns 40mmHg
